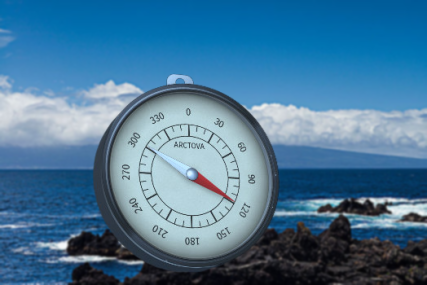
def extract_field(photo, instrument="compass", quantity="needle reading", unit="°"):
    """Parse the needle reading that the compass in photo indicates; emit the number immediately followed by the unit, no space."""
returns 120°
